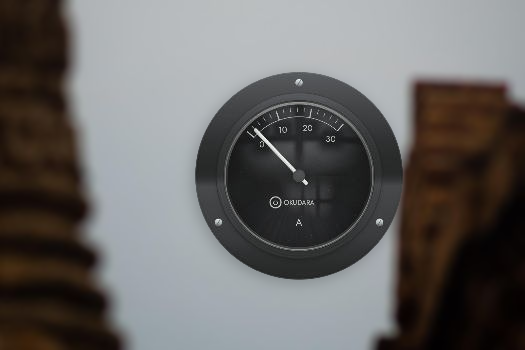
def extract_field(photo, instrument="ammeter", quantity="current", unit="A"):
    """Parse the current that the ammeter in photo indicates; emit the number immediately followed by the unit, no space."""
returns 2A
